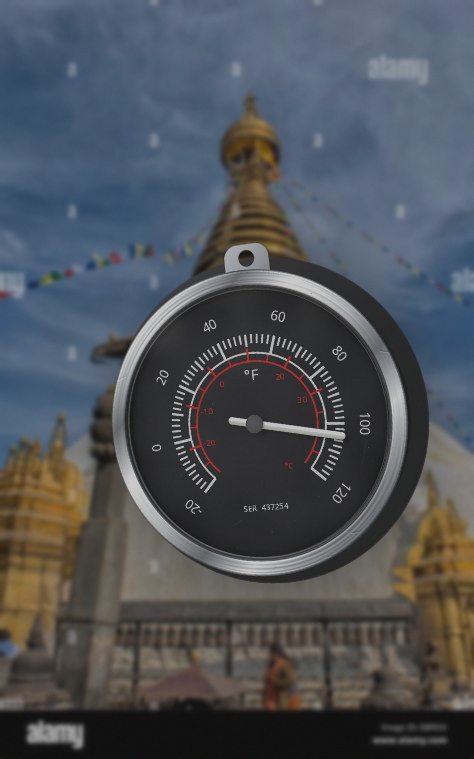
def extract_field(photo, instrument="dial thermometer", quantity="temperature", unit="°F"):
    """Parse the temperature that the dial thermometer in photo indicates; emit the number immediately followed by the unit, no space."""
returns 104°F
